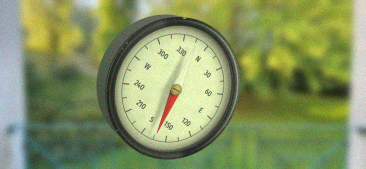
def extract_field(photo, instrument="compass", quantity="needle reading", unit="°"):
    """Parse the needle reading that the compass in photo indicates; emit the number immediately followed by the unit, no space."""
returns 165°
